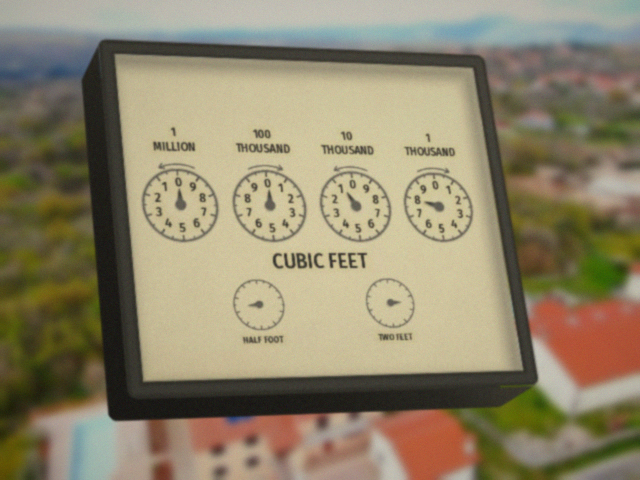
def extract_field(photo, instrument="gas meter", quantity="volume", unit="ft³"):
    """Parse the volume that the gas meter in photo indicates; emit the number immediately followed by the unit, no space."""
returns 800ft³
